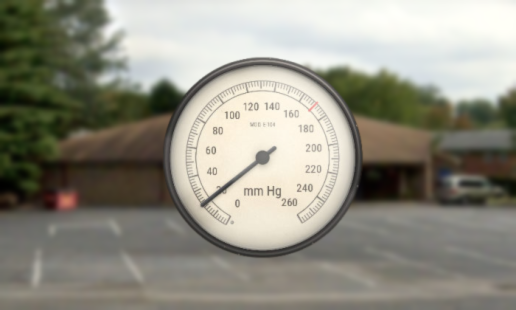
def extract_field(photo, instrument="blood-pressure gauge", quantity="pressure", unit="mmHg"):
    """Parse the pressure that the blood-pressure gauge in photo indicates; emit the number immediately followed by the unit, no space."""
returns 20mmHg
